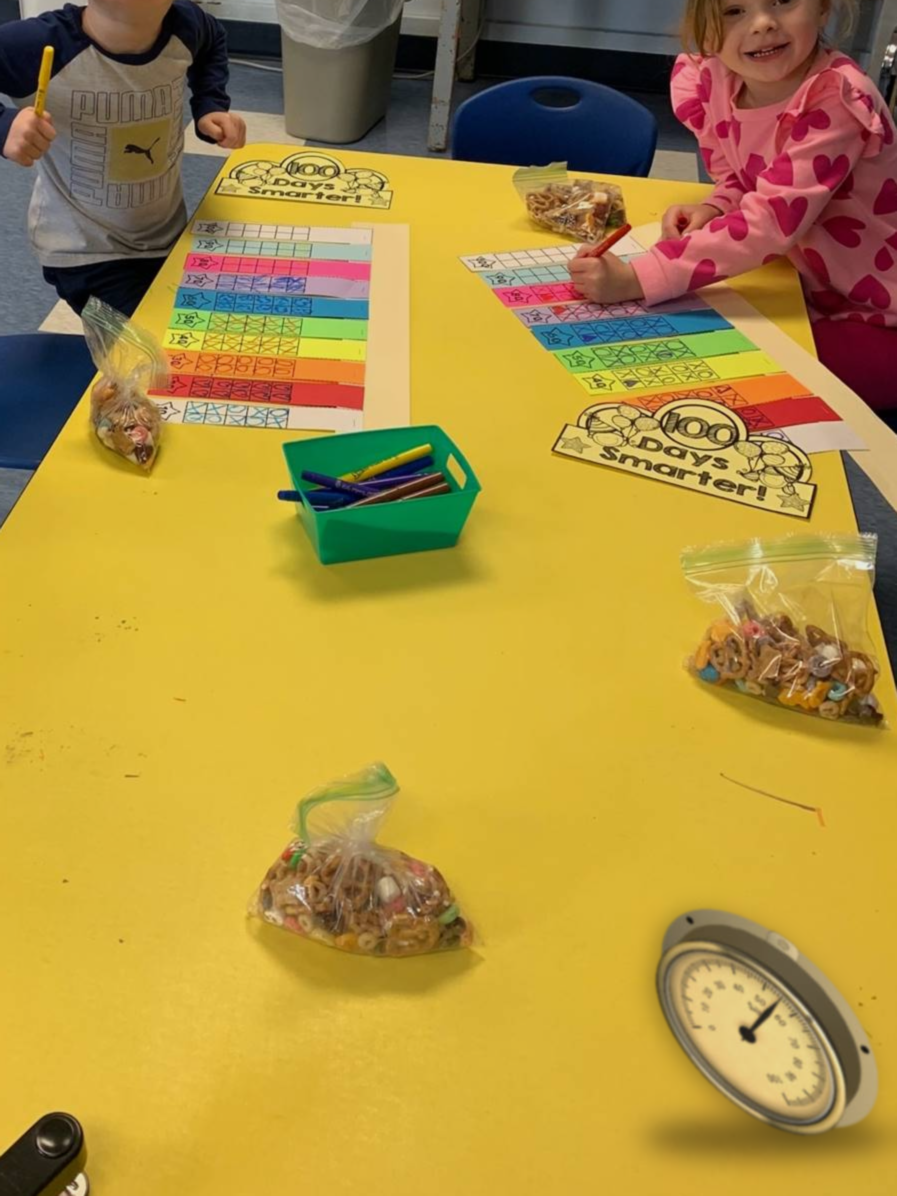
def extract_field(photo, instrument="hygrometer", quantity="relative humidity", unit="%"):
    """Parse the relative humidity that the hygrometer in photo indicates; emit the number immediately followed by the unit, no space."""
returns 55%
